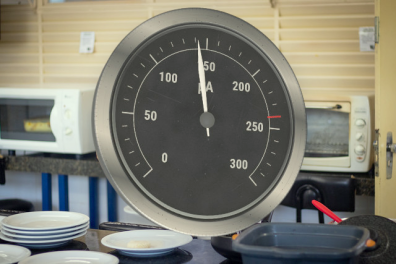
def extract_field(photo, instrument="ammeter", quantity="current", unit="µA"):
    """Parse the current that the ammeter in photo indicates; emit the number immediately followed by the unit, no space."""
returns 140µA
